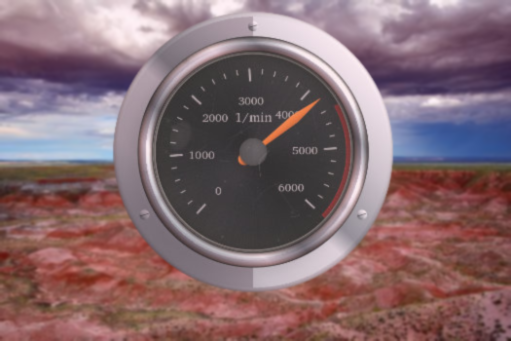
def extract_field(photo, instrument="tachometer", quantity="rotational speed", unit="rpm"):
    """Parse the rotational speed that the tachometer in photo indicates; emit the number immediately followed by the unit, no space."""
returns 4200rpm
